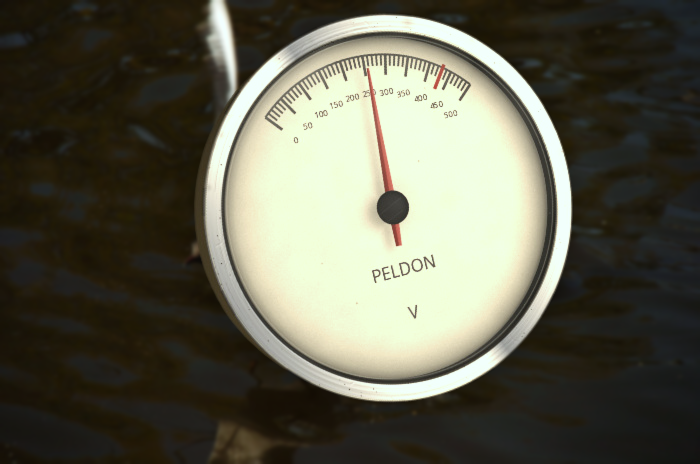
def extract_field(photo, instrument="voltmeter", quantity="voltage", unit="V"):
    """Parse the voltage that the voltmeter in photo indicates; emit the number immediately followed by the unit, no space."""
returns 250V
